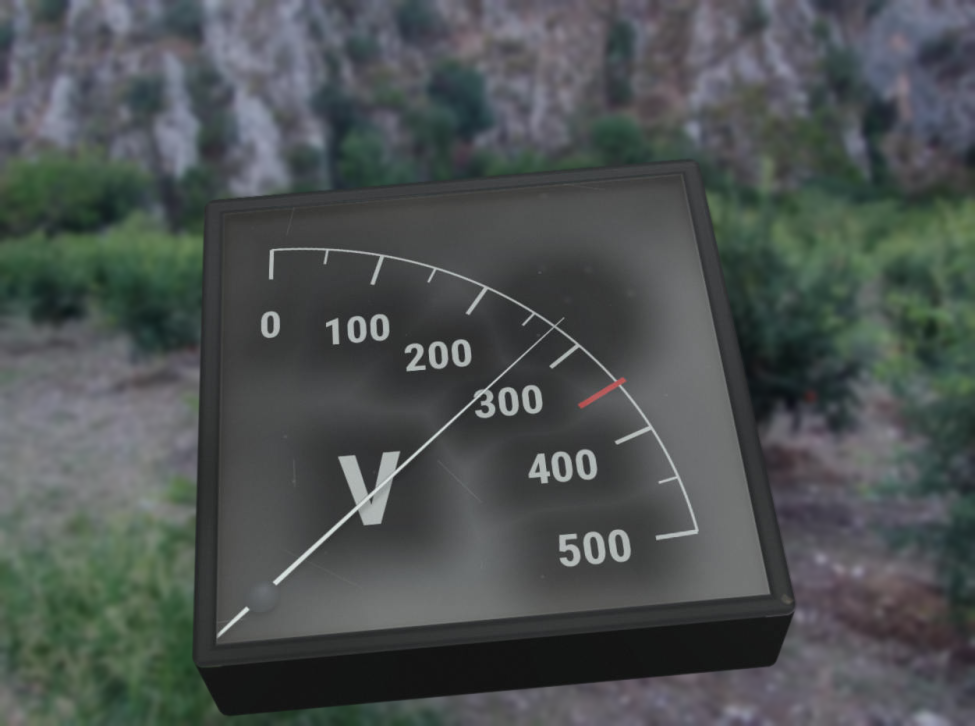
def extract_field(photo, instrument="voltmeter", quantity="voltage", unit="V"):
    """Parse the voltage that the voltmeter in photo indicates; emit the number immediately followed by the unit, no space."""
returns 275V
